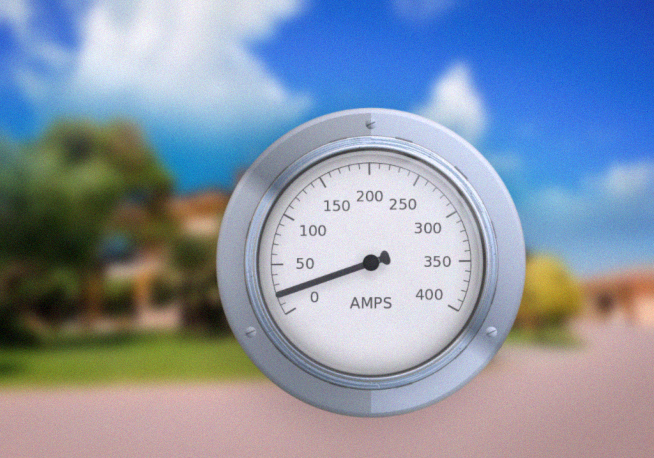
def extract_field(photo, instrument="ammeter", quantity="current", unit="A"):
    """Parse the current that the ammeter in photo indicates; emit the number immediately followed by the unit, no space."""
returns 20A
